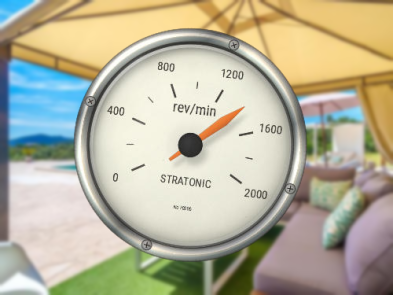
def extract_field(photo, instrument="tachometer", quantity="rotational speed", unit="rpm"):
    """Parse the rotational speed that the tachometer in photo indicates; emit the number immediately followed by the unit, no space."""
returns 1400rpm
